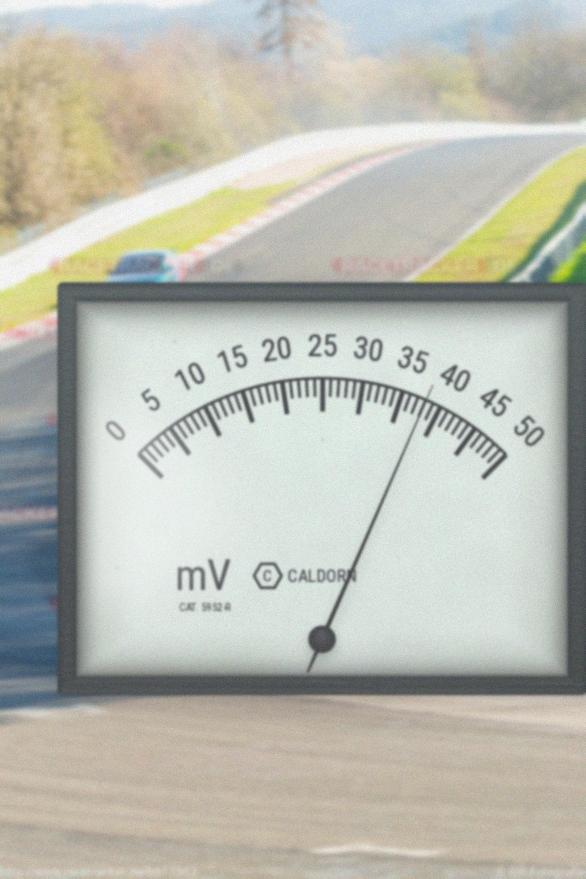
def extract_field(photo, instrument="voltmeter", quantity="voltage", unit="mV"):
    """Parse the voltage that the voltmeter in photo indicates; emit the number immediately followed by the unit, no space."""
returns 38mV
